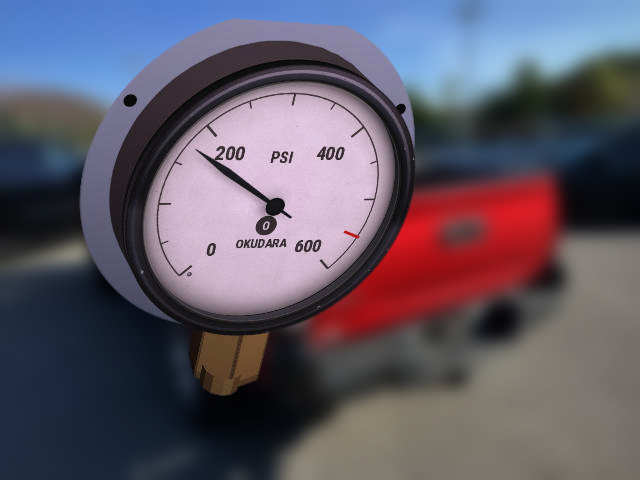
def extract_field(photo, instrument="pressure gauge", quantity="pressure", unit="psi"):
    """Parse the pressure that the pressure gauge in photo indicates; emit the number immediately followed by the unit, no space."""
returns 175psi
